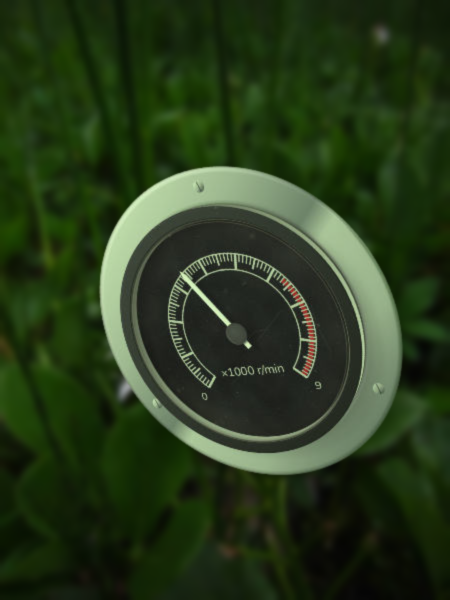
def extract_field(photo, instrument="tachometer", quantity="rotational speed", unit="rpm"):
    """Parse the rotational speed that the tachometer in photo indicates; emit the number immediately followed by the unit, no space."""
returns 3500rpm
